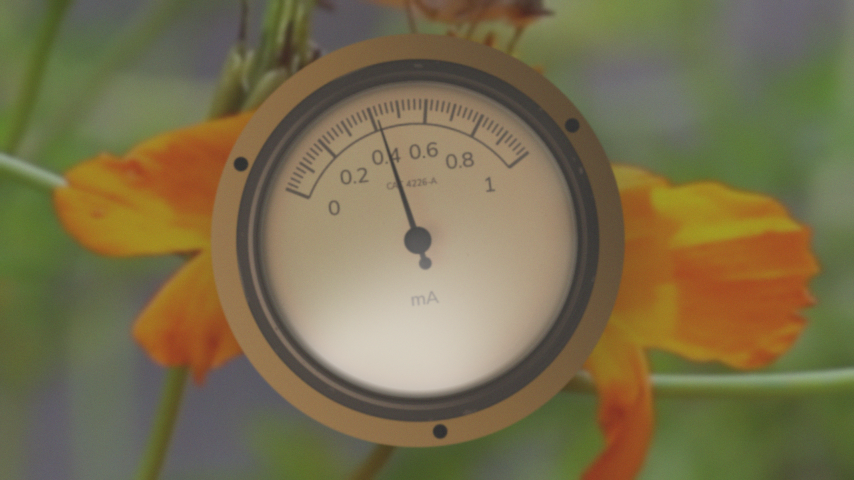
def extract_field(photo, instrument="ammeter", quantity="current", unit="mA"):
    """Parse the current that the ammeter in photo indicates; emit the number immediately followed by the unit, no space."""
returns 0.42mA
